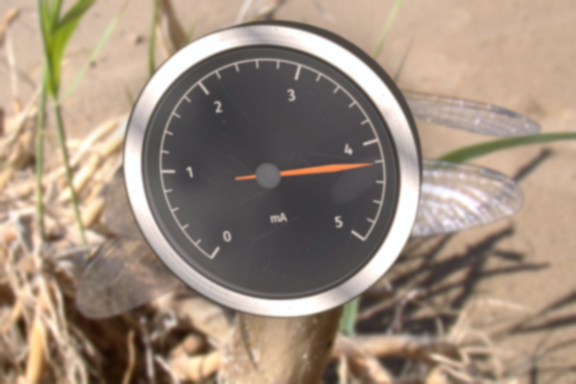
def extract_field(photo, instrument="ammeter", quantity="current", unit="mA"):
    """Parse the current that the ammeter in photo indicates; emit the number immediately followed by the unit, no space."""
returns 4.2mA
